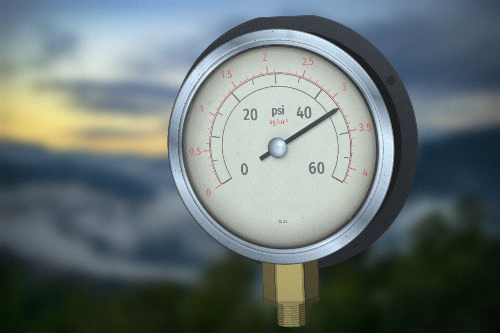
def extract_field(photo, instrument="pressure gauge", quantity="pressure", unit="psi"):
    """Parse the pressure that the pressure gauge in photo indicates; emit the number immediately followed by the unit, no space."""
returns 45psi
